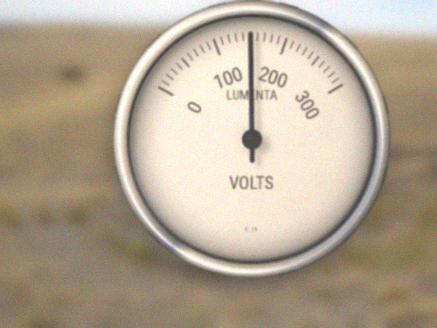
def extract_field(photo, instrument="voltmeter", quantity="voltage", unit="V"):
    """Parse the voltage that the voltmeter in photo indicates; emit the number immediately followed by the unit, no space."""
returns 150V
